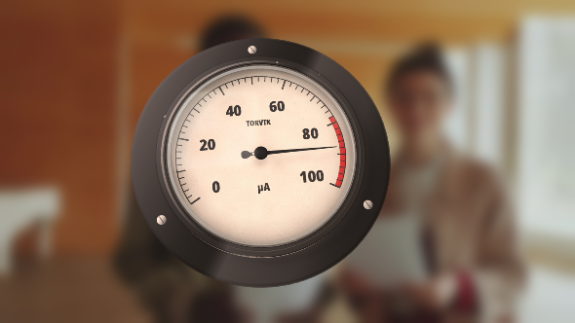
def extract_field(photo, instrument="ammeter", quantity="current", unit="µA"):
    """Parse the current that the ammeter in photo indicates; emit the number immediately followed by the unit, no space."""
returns 88µA
